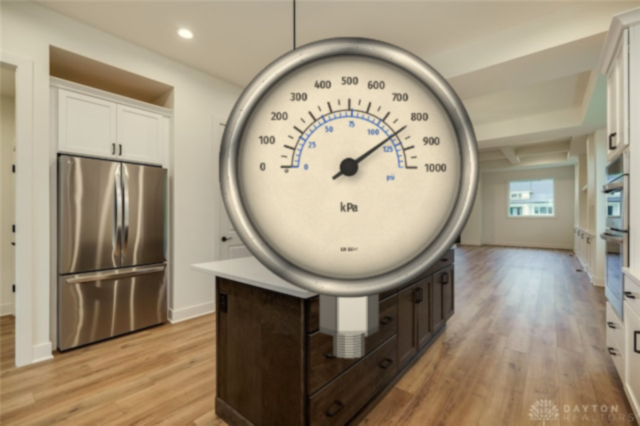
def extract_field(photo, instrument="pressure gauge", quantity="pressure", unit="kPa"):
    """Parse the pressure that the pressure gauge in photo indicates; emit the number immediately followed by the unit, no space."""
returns 800kPa
